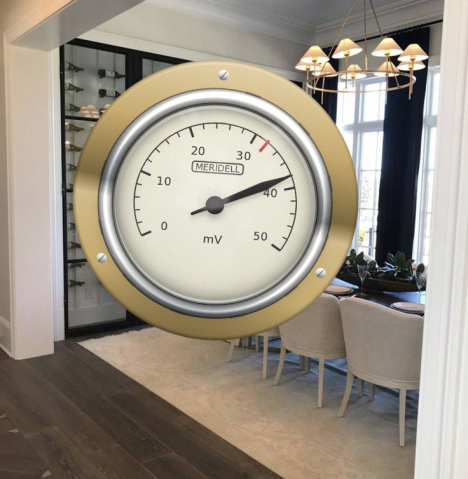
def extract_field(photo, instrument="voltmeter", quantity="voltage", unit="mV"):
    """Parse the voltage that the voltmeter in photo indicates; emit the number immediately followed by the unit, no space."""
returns 38mV
